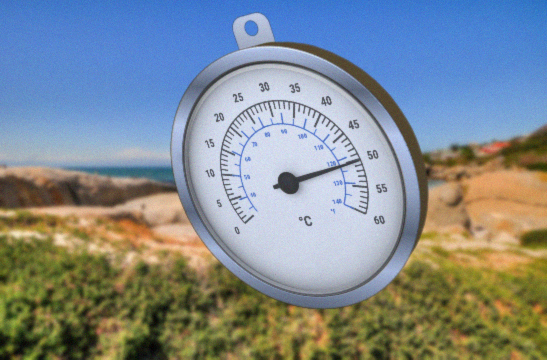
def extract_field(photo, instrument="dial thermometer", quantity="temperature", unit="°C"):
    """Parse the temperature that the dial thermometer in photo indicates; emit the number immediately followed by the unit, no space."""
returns 50°C
